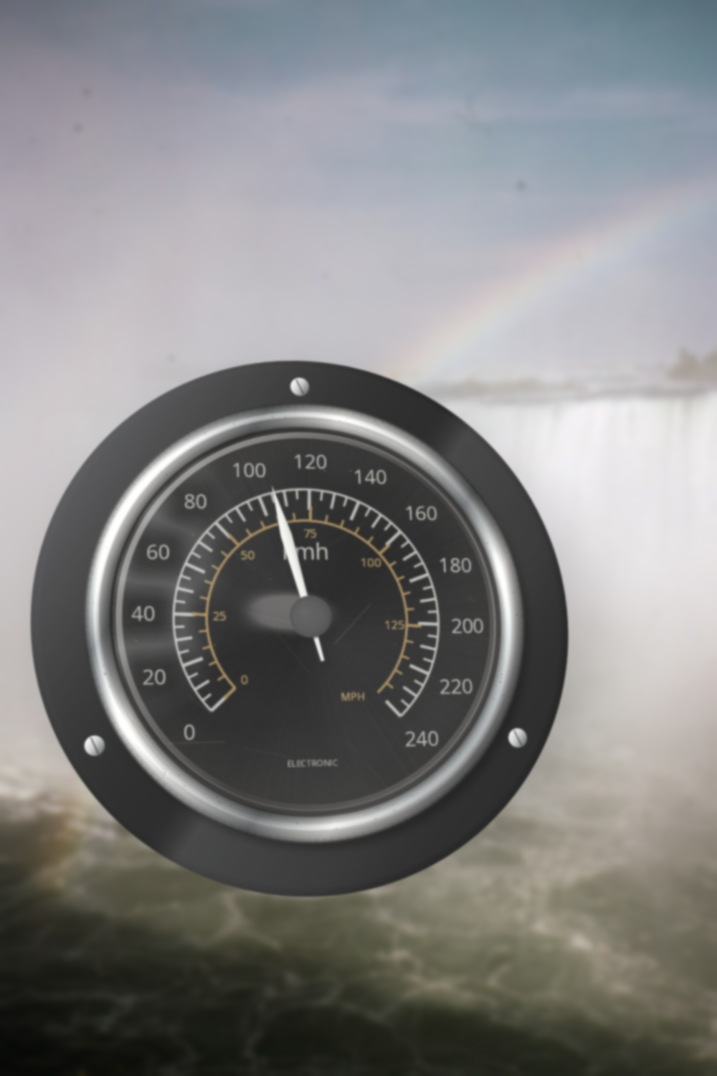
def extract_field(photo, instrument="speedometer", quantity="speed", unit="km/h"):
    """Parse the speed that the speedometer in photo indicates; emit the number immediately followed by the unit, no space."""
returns 105km/h
